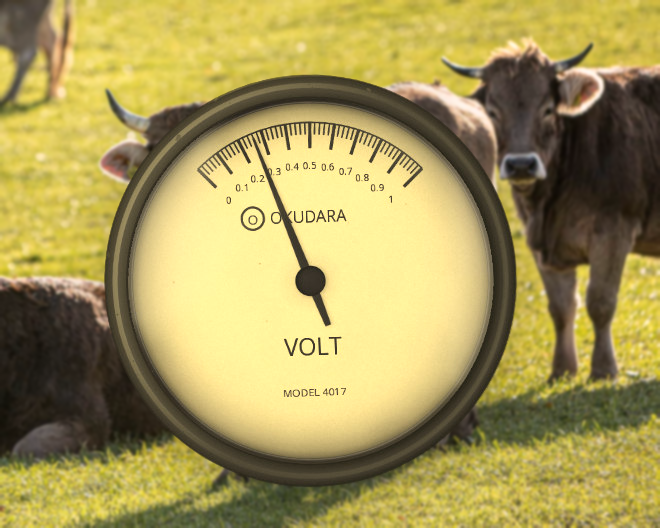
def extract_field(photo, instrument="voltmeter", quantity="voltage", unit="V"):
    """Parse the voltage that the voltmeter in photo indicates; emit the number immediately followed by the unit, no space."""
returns 0.26V
